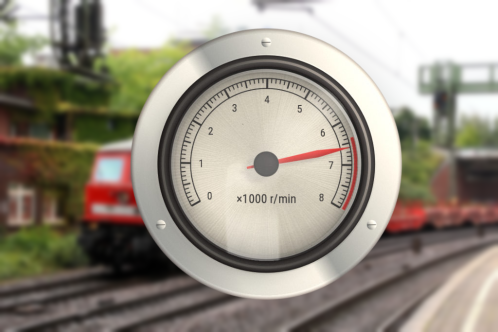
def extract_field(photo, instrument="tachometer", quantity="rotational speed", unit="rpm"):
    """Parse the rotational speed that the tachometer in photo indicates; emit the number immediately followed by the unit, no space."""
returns 6600rpm
